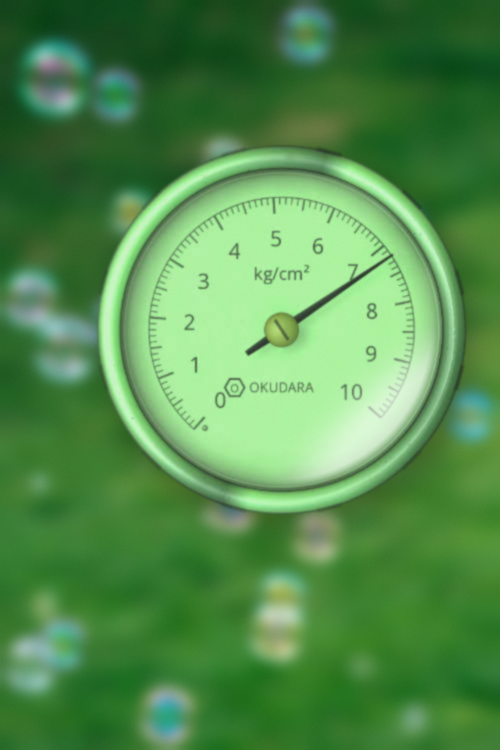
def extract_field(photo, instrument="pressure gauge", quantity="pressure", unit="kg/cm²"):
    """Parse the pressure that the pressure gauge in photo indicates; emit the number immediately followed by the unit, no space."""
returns 7.2kg/cm²
